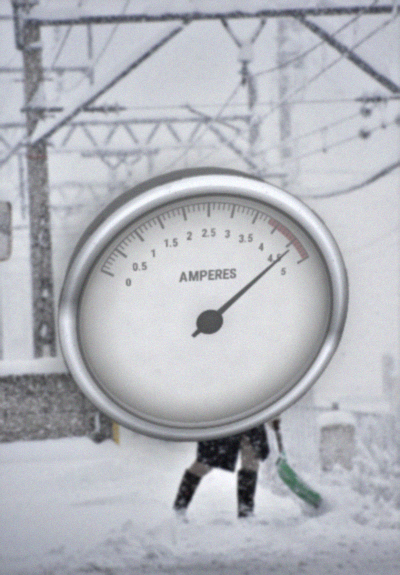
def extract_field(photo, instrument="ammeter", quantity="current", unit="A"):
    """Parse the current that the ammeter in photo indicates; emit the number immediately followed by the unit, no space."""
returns 4.5A
